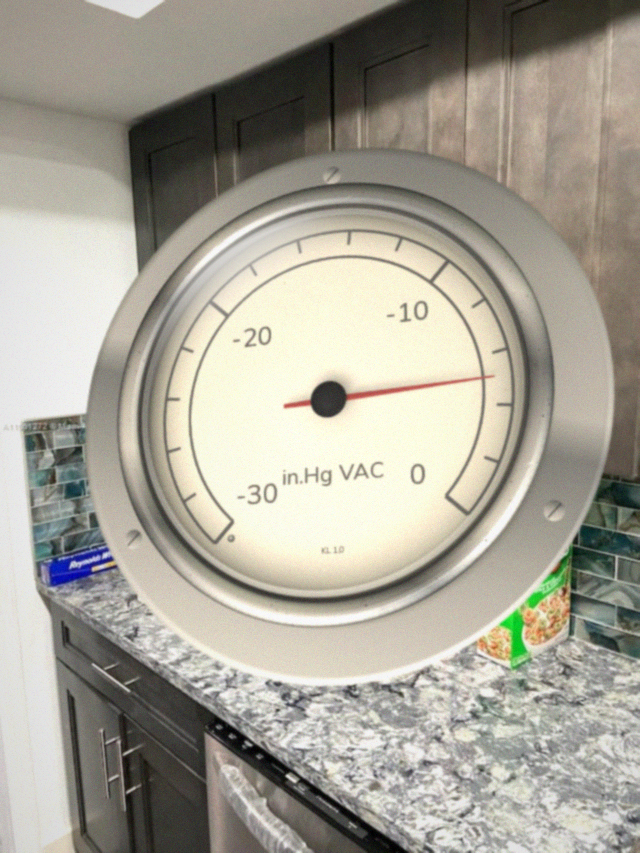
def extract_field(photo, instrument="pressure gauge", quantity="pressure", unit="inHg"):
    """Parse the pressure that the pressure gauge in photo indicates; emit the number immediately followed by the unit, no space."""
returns -5inHg
